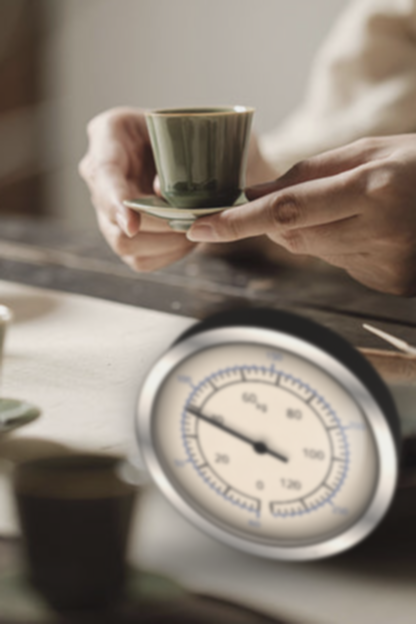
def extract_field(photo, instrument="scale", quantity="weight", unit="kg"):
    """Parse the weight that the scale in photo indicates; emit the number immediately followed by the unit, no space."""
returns 40kg
